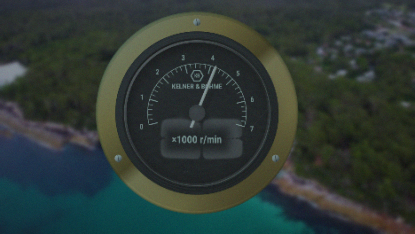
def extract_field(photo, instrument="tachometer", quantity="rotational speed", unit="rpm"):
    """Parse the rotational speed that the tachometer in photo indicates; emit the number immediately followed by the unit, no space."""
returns 4200rpm
